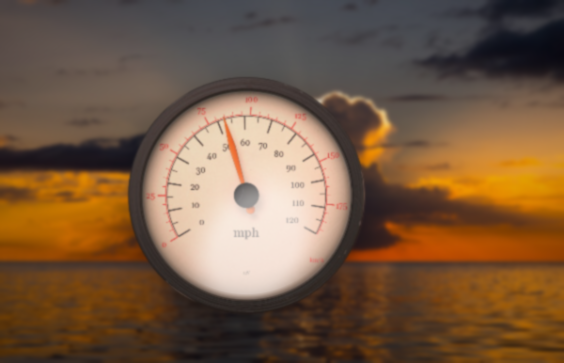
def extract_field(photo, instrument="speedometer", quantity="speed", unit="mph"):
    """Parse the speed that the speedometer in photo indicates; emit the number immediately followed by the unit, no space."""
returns 52.5mph
